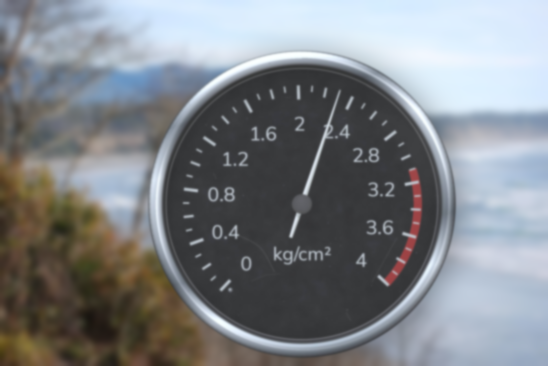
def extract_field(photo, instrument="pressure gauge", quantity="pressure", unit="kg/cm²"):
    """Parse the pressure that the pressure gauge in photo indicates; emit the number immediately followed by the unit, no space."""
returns 2.3kg/cm²
